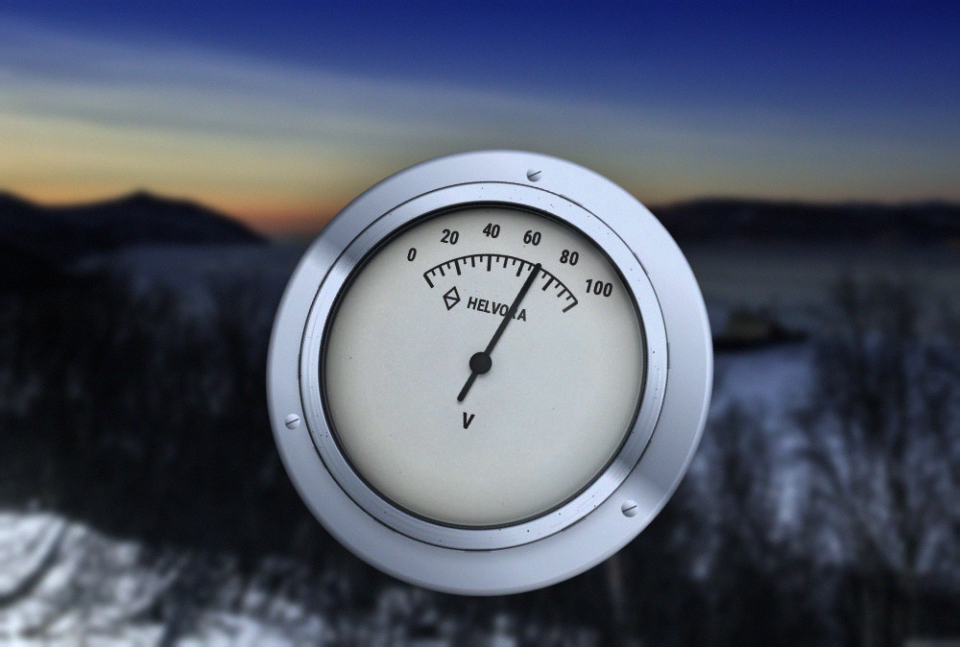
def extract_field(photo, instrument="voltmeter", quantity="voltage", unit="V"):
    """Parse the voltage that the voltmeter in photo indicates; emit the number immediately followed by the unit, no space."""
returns 70V
